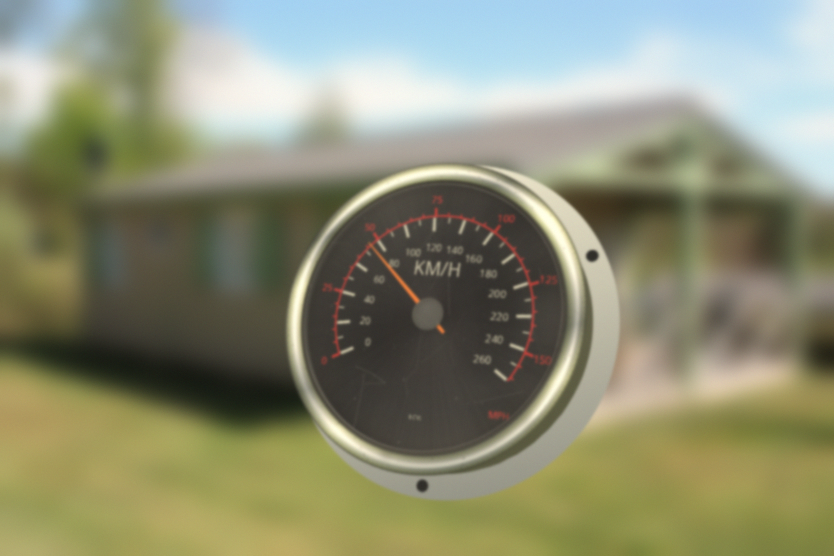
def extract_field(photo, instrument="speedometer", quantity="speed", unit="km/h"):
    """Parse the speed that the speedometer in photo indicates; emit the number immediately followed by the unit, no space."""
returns 75km/h
